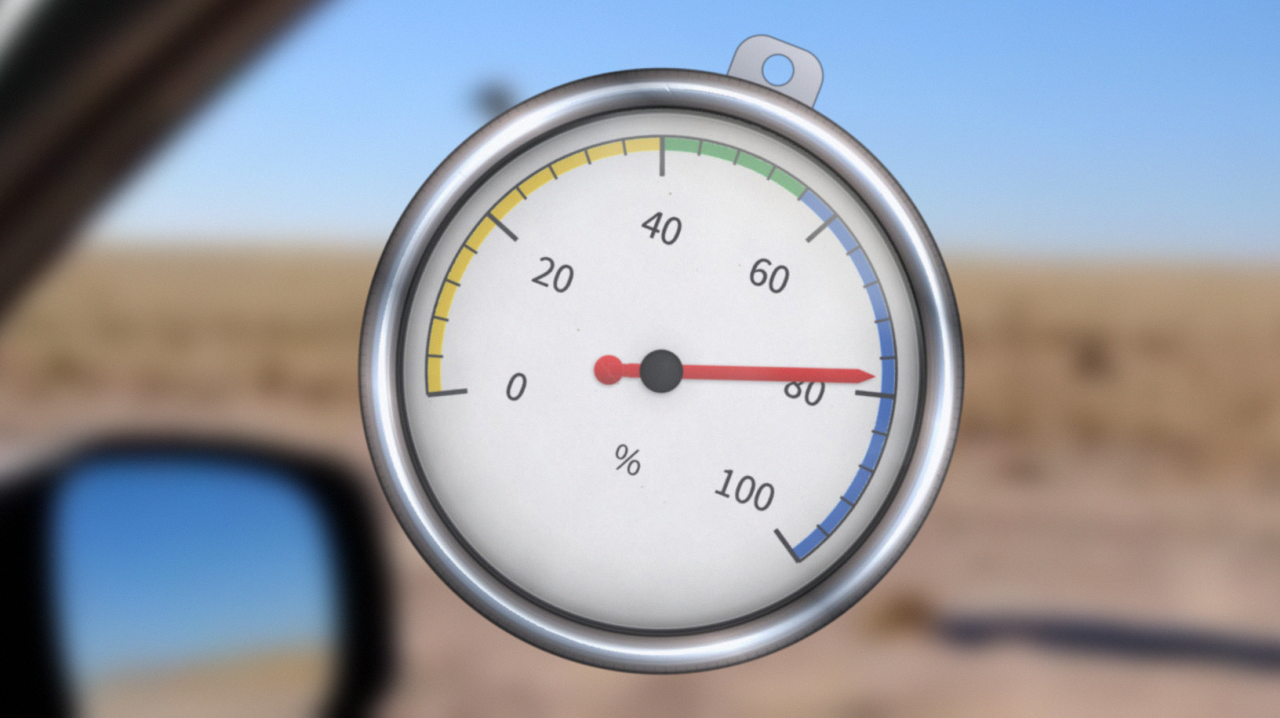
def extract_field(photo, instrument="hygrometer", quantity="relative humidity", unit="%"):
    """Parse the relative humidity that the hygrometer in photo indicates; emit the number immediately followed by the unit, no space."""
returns 78%
